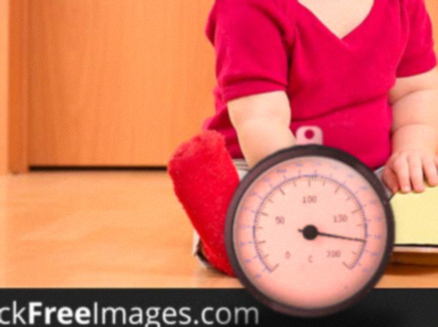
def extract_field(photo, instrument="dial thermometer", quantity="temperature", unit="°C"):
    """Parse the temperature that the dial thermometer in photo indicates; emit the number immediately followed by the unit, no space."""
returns 175°C
